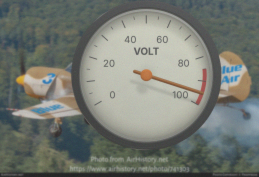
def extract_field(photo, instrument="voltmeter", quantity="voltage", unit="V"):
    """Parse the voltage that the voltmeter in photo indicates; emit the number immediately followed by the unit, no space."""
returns 95V
